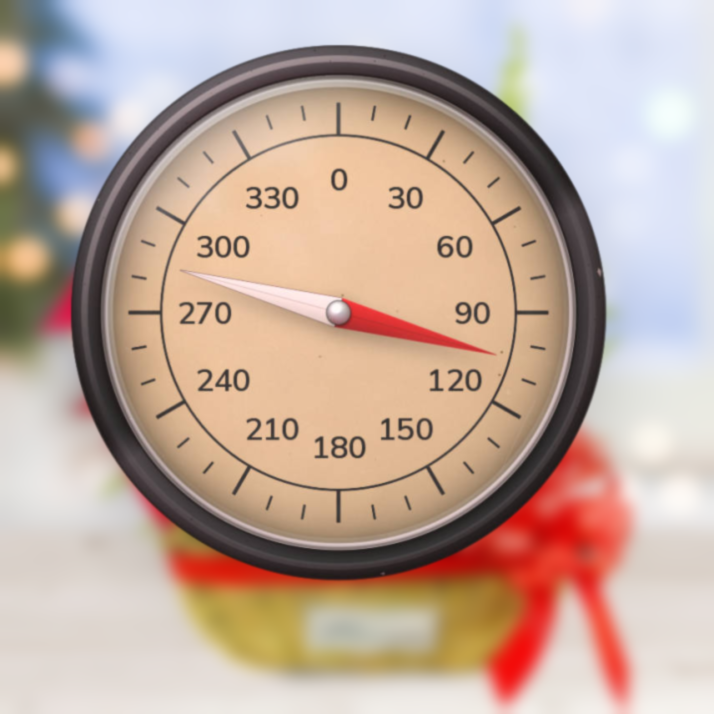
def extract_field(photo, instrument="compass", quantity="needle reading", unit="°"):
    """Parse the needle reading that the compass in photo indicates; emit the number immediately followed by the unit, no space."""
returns 105°
